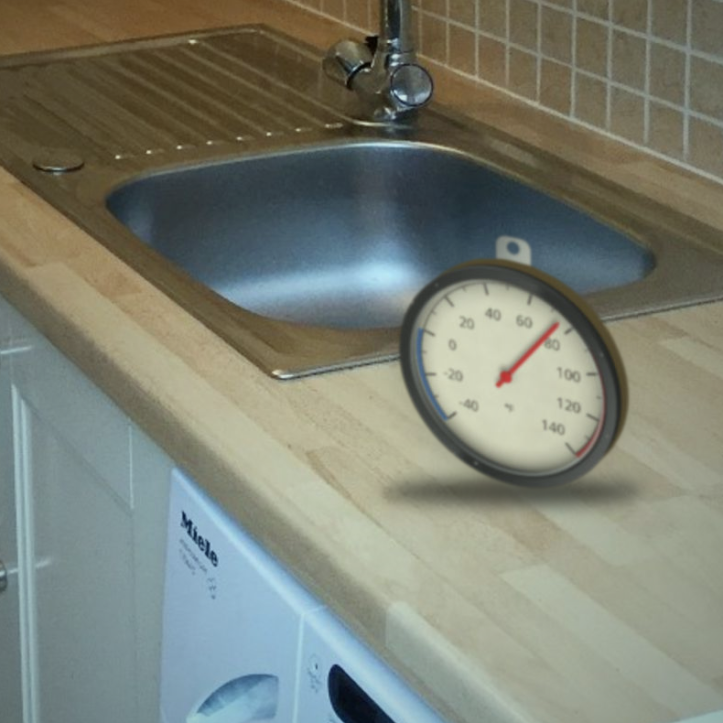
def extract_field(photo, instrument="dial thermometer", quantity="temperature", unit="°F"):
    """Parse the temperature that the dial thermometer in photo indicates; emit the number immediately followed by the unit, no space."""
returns 75°F
